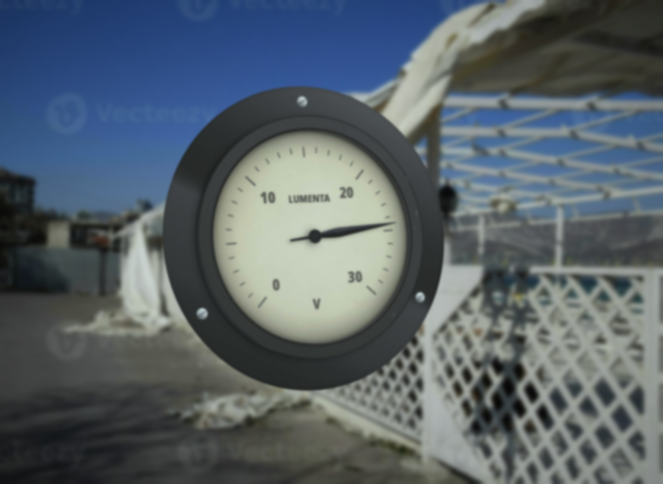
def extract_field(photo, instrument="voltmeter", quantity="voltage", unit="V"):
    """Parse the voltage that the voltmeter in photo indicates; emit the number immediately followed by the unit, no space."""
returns 24.5V
